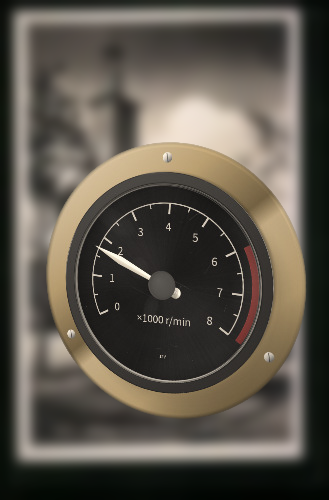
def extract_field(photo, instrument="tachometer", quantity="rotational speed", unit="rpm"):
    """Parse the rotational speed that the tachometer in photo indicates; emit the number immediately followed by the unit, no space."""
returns 1750rpm
